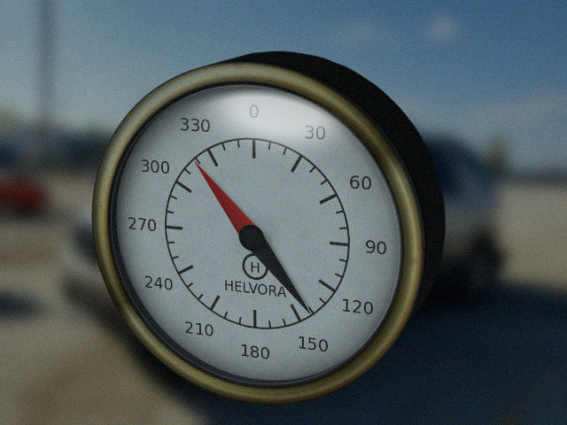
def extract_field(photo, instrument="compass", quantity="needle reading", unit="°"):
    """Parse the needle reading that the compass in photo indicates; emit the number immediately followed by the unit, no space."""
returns 320°
